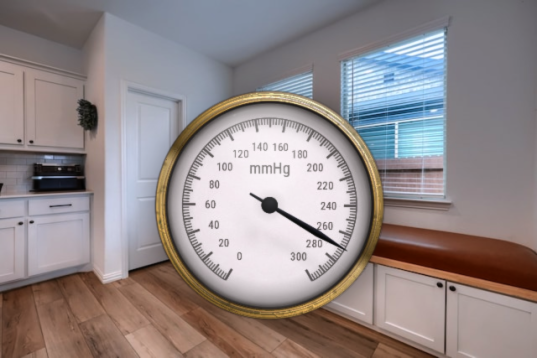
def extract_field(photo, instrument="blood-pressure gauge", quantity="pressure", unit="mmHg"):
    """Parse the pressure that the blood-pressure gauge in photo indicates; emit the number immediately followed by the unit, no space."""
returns 270mmHg
